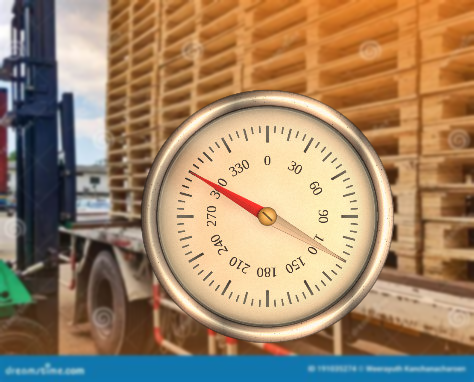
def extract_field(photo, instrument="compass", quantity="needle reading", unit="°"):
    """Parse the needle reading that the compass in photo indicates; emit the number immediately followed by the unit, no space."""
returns 300°
